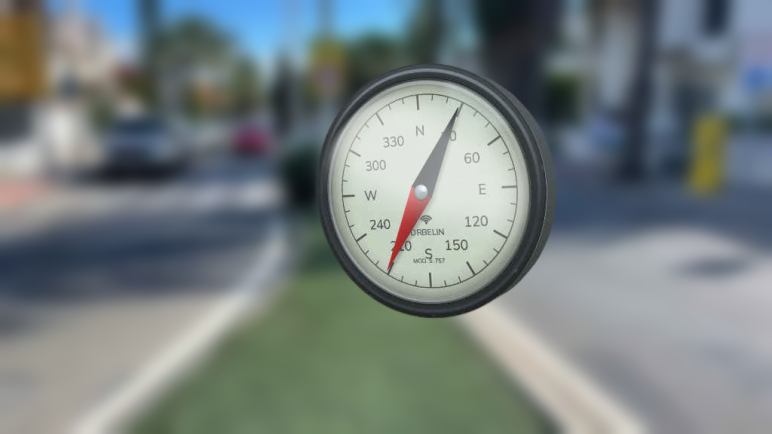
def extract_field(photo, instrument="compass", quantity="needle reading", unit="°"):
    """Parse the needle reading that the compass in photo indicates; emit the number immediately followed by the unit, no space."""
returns 210°
